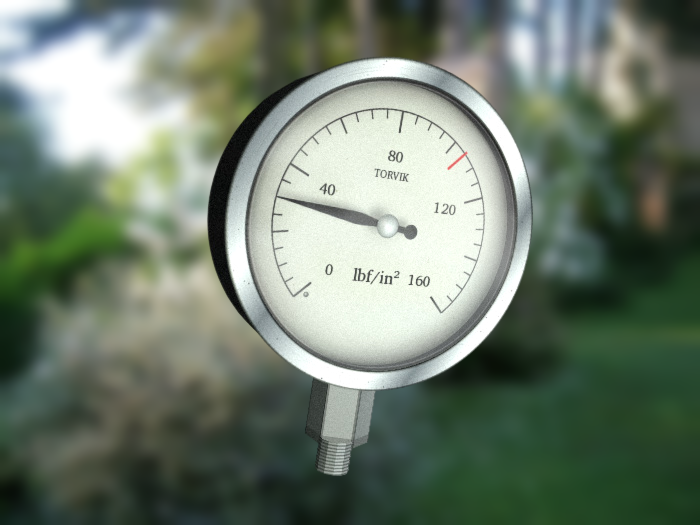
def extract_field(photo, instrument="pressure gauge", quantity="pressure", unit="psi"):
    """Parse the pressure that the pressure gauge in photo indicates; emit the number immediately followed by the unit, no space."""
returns 30psi
